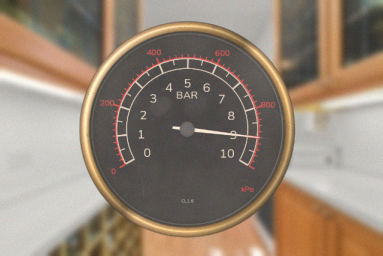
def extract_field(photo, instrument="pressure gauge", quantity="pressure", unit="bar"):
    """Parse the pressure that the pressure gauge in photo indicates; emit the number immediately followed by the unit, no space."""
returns 9bar
